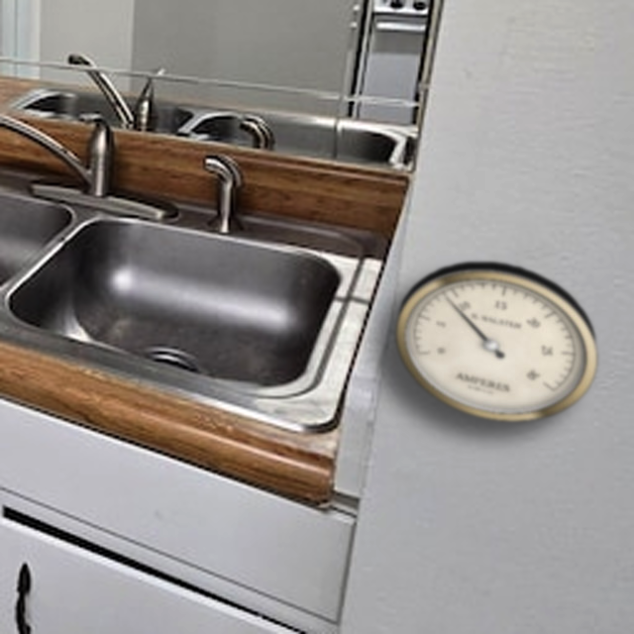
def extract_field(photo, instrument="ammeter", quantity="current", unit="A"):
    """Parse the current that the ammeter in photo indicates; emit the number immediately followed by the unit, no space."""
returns 9A
